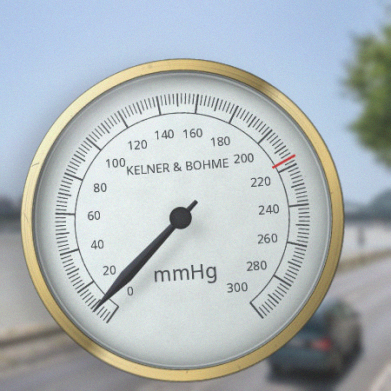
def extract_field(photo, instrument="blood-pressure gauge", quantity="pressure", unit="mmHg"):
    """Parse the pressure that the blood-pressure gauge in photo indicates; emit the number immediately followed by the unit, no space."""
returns 8mmHg
